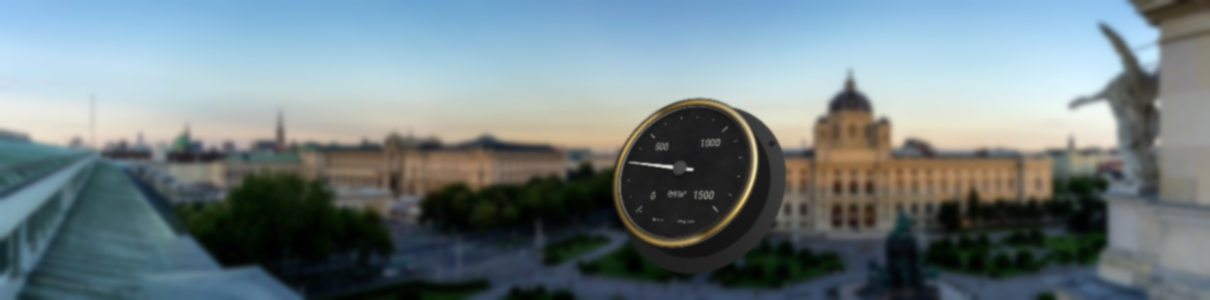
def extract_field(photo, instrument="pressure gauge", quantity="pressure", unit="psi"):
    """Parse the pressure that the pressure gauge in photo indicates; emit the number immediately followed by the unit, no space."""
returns 300psi
